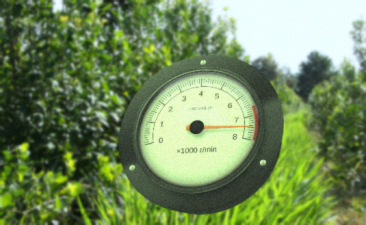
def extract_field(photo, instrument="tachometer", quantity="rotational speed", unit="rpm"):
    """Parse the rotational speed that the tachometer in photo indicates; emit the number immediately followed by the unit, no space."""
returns 7500rpm
